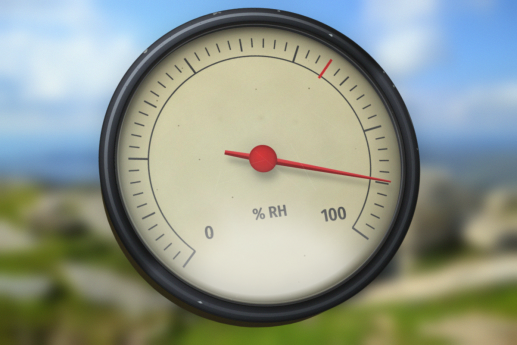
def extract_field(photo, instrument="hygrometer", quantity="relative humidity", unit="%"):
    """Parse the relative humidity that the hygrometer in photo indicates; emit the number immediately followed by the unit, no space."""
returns 90%
